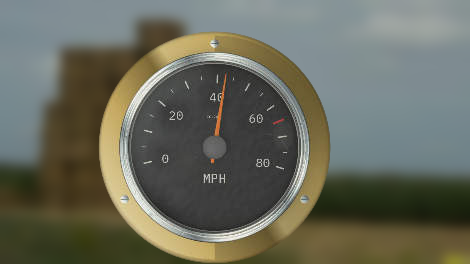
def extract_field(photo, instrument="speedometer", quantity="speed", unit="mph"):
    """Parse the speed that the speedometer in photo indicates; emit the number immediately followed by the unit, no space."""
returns 42.5mph
